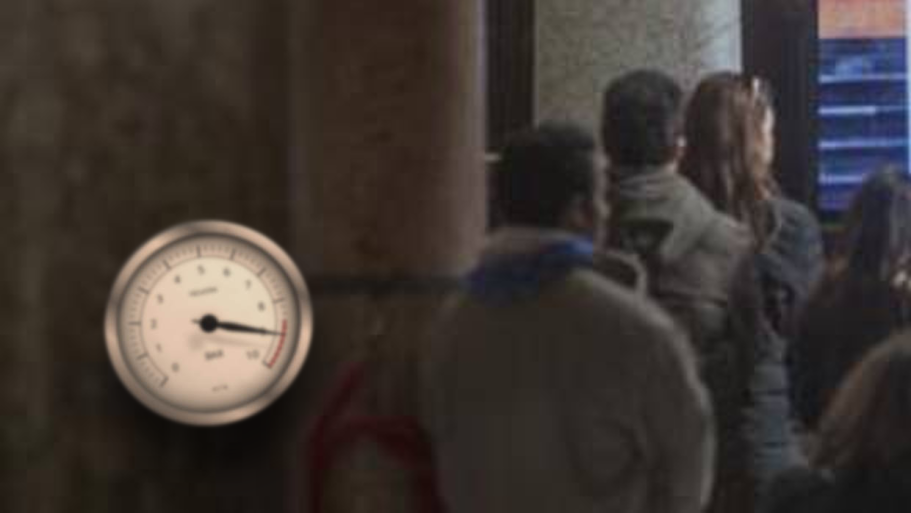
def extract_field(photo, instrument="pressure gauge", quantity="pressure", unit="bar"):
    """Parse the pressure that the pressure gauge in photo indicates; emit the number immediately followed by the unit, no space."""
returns 9bar
